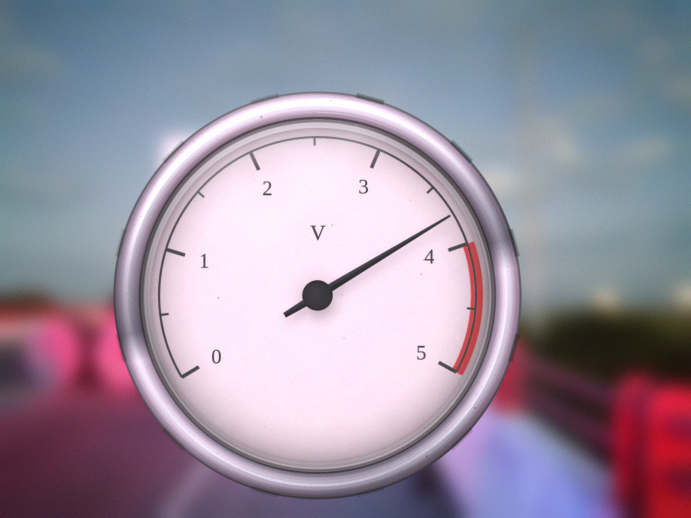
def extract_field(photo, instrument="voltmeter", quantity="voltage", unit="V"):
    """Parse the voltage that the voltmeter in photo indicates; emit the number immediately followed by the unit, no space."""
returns 3.75V
